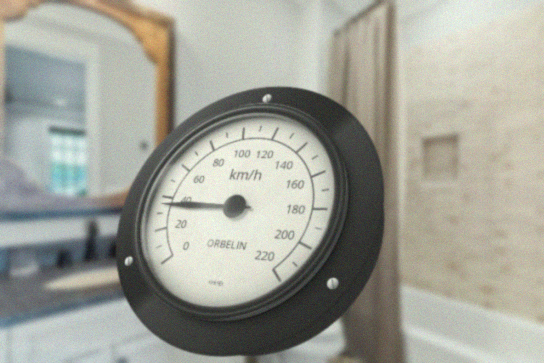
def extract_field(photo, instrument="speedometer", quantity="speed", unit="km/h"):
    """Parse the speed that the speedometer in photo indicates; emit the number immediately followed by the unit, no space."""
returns 35km/h
